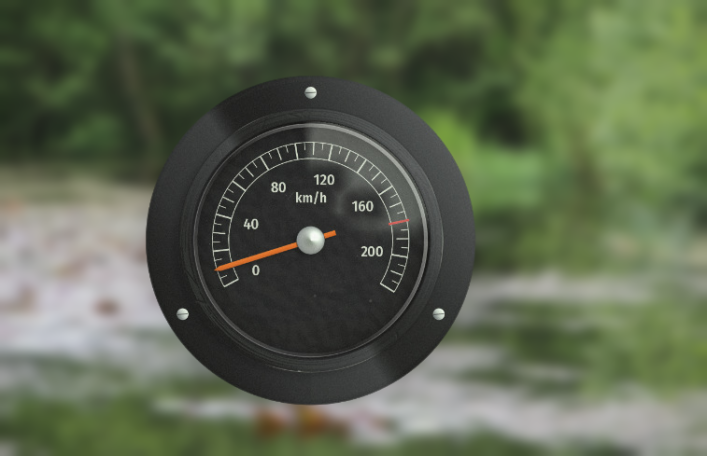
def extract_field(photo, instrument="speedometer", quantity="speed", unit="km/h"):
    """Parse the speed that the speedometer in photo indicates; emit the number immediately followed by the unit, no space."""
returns 10km/h
